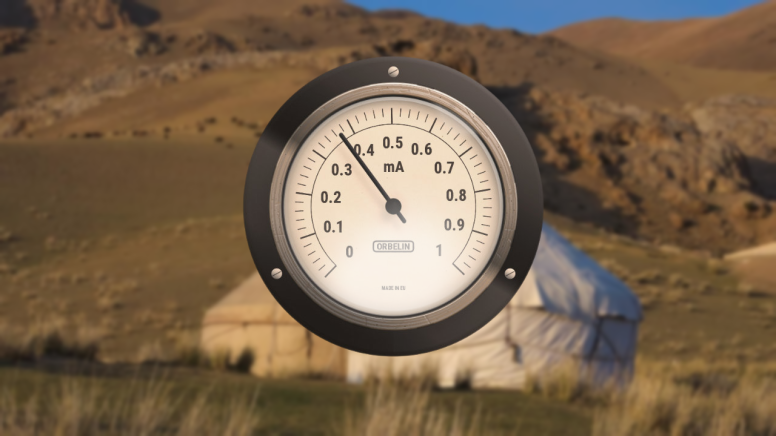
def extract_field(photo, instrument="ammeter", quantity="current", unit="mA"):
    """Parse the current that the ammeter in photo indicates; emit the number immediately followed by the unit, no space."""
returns 0.37mA
